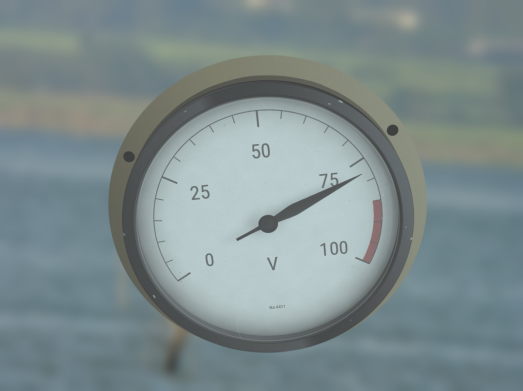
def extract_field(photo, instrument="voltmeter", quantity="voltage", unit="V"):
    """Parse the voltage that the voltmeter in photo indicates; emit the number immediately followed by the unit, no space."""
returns 77.5V
